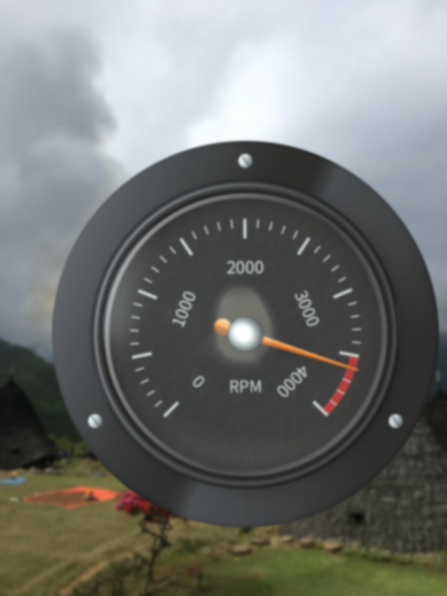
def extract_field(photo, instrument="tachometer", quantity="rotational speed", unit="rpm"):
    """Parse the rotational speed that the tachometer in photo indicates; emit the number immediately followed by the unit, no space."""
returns 3600rpm
